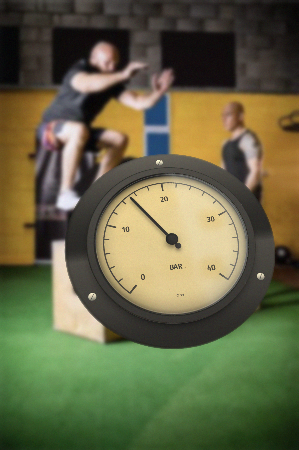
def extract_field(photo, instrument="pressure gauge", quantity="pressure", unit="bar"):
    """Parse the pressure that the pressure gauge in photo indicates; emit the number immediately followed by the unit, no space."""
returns 15bar
